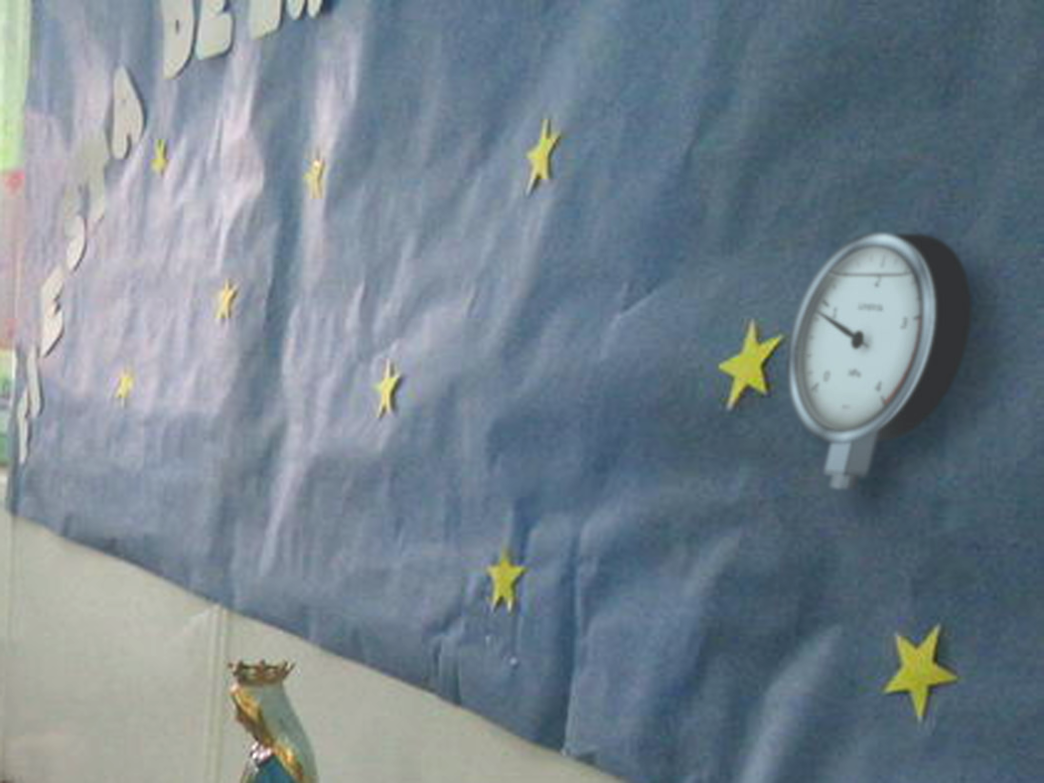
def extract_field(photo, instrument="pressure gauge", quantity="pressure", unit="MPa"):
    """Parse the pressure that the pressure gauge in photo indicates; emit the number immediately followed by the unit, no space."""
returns 0.9MPa
